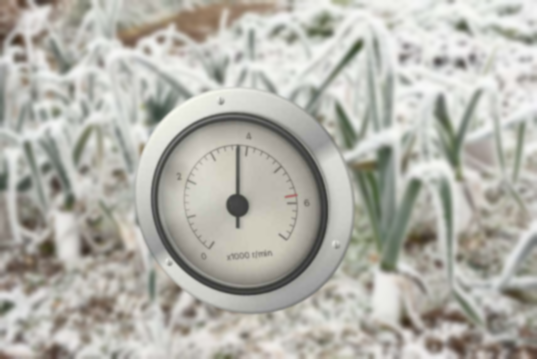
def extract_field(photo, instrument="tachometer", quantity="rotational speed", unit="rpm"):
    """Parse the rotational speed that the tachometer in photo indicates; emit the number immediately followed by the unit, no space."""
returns 3800rpm
